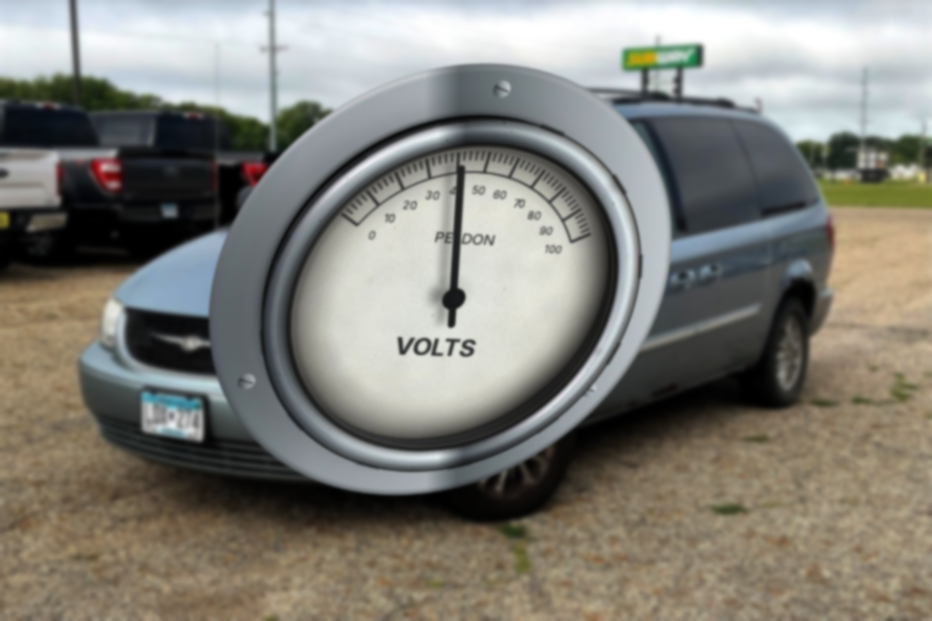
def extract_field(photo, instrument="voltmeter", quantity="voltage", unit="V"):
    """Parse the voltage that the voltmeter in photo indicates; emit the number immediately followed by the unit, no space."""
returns 40V
